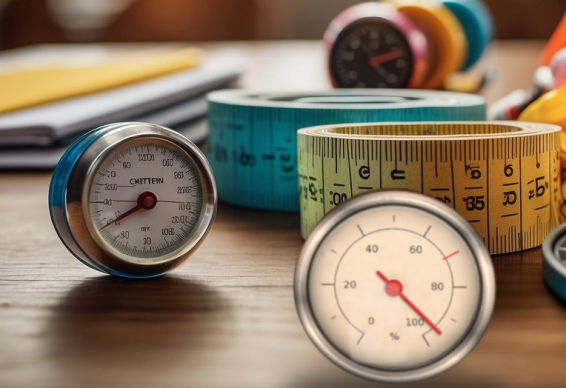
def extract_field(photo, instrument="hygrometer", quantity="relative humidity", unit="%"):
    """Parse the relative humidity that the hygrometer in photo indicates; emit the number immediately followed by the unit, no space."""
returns 95%
